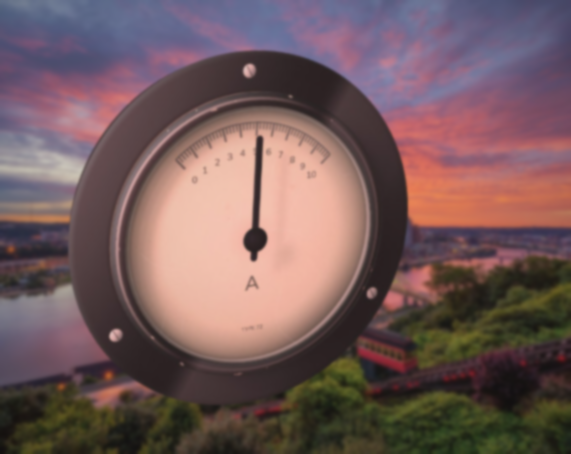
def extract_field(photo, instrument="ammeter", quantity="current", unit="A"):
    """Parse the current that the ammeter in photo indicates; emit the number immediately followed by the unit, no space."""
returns 5A
